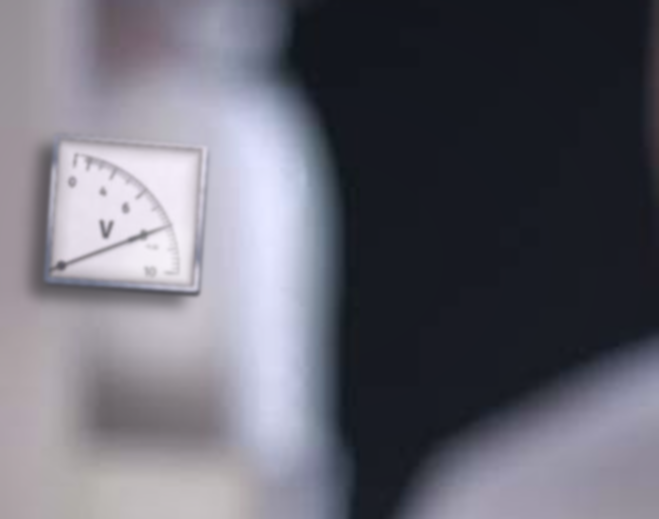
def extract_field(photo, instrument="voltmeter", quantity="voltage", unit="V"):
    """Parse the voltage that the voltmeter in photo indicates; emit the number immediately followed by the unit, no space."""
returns 8V
